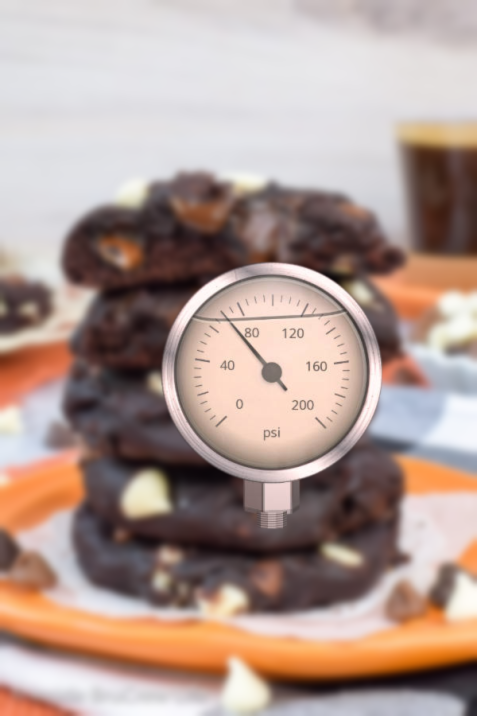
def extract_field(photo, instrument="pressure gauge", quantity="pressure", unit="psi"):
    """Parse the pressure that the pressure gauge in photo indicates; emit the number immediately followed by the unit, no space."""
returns 70psi
